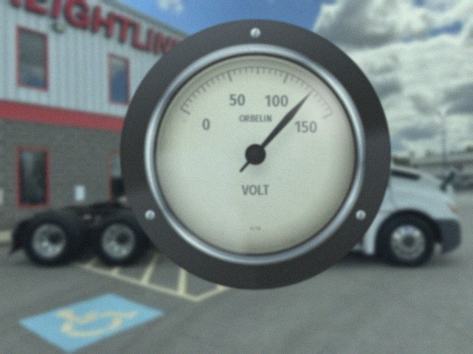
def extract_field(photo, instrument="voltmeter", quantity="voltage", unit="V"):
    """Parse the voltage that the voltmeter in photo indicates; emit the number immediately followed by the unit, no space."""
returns 125V
